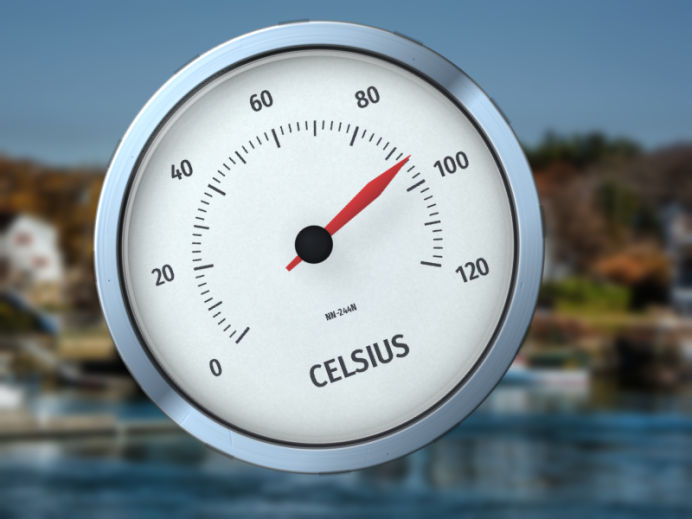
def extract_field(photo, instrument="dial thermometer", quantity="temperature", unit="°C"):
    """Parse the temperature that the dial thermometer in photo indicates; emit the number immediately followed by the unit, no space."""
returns 94°C
